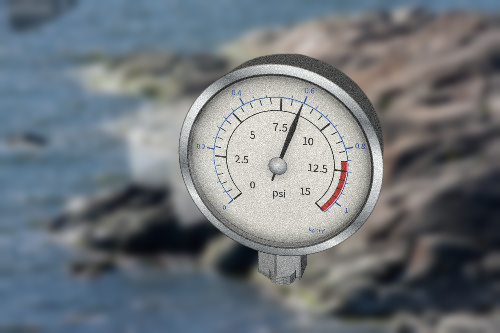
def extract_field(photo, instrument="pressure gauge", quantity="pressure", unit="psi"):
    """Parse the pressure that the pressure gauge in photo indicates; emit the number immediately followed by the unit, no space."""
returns 8.5psi
